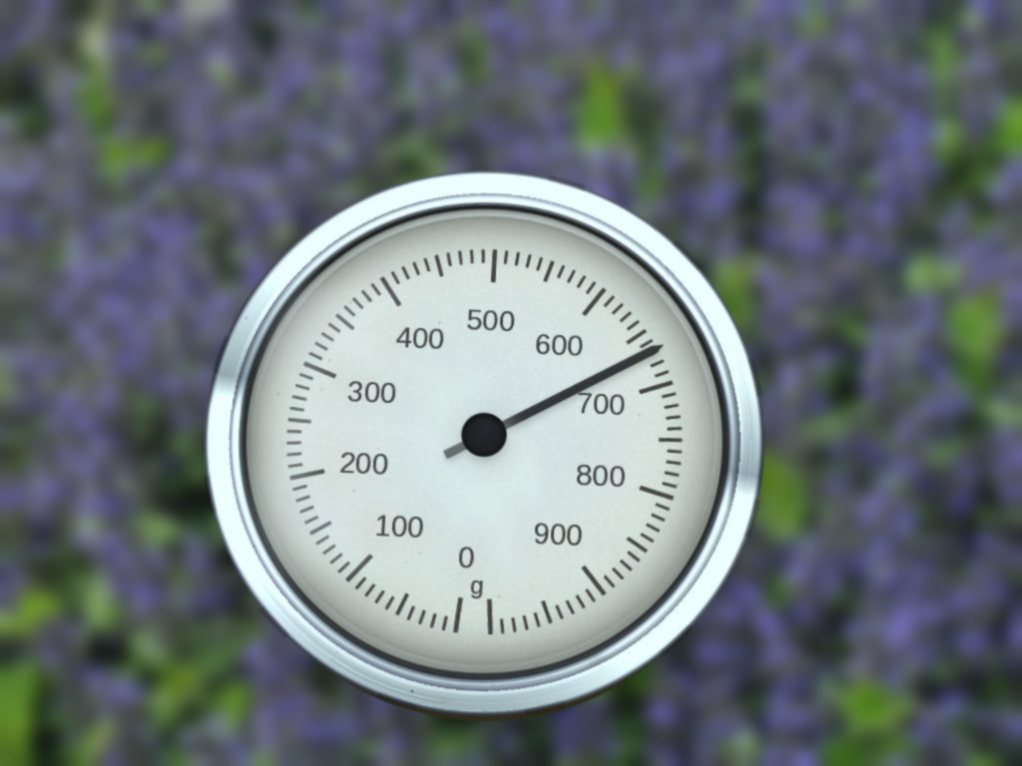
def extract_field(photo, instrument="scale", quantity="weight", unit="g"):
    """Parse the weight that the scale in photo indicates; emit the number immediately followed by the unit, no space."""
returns 670g
